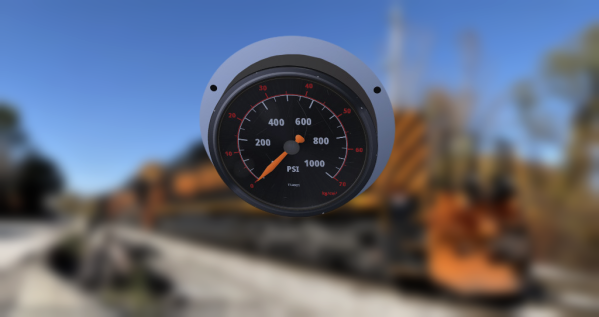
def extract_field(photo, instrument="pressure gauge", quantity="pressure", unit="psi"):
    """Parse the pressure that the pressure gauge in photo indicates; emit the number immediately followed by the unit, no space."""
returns 0psi
